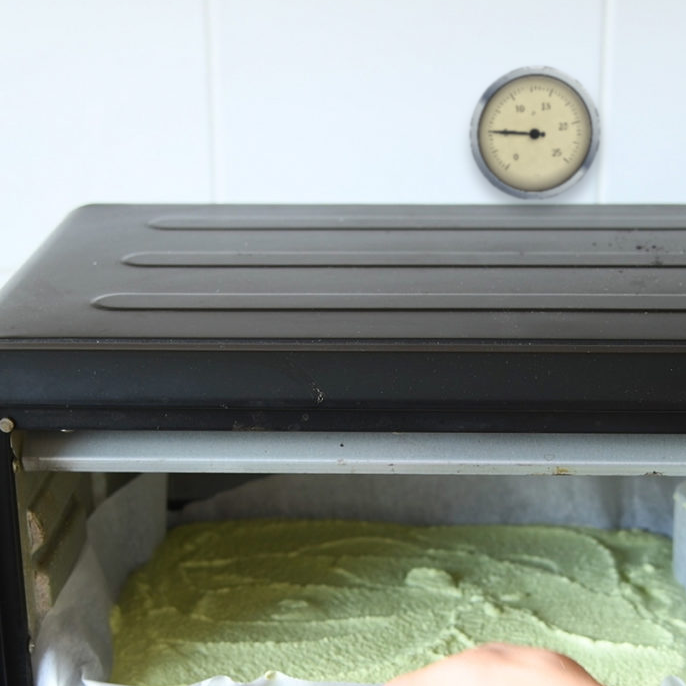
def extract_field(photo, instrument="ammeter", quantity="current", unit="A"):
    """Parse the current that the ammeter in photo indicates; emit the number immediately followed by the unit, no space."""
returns 5A
